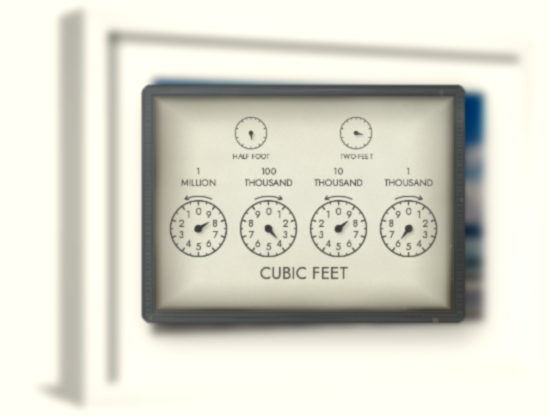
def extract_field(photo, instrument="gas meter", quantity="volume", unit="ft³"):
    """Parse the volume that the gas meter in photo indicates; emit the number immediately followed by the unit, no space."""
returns 838600ft³
